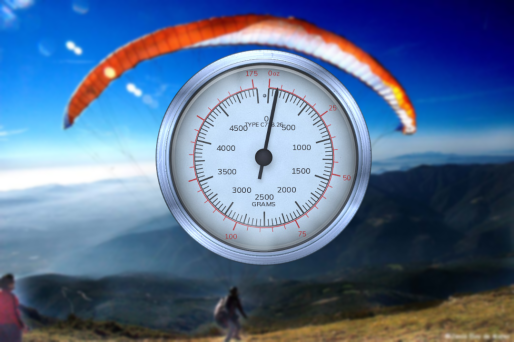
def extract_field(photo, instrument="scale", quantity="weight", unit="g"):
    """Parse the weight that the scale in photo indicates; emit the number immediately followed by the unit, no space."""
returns 100g
